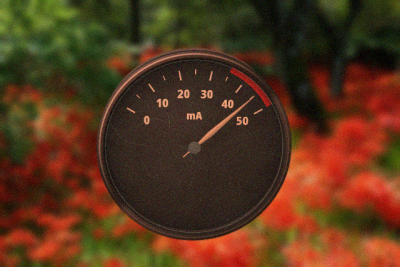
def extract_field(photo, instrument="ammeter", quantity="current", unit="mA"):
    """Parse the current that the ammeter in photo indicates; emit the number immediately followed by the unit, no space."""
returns 45mA
